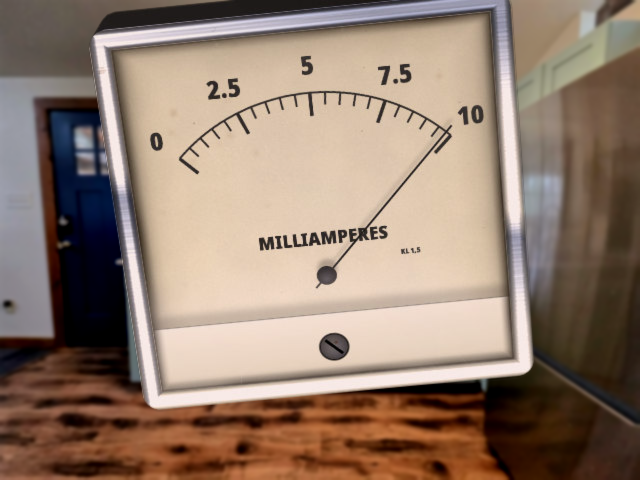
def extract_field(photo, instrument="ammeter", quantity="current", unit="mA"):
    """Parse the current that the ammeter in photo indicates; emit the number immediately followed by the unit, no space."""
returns 9.75mA
